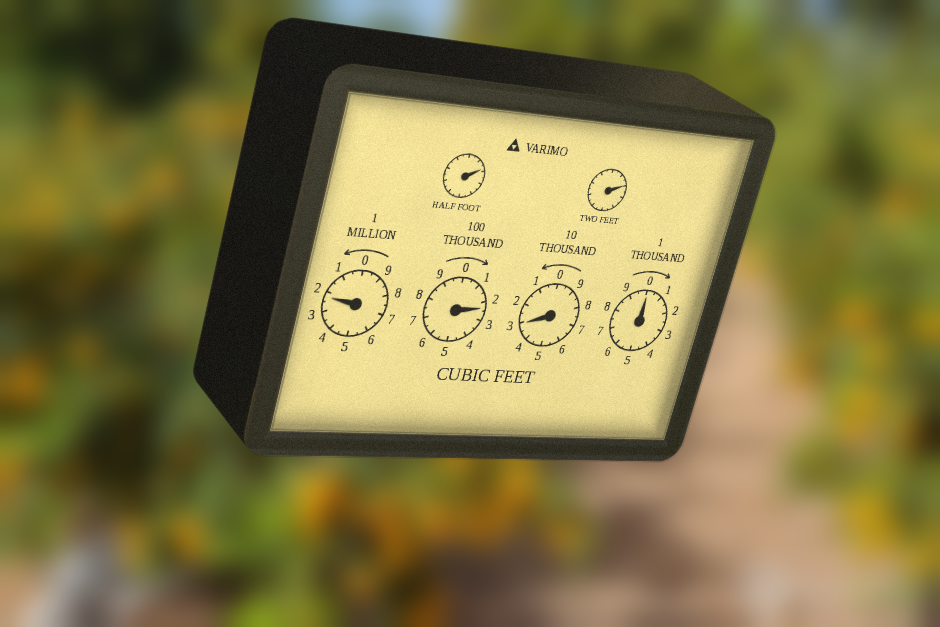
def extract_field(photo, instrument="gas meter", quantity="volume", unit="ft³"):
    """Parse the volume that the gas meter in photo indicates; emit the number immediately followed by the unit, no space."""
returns 223000ft³
